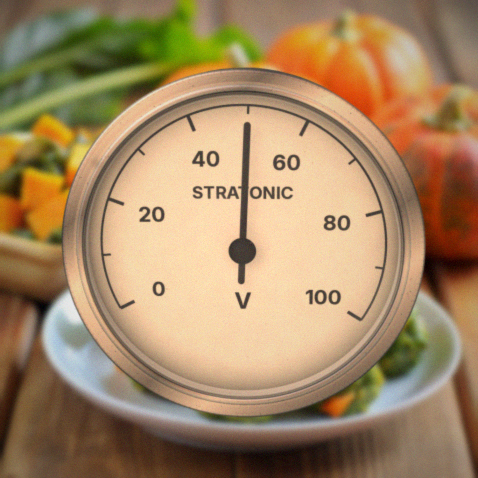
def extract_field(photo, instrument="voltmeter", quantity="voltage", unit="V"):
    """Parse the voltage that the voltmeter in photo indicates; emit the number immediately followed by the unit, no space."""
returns 50V
